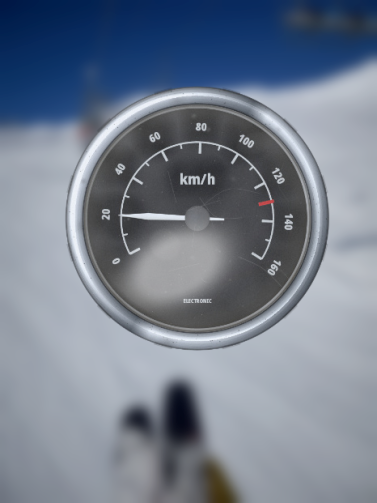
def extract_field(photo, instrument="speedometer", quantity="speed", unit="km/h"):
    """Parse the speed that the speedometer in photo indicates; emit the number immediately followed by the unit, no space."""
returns 20km/h
